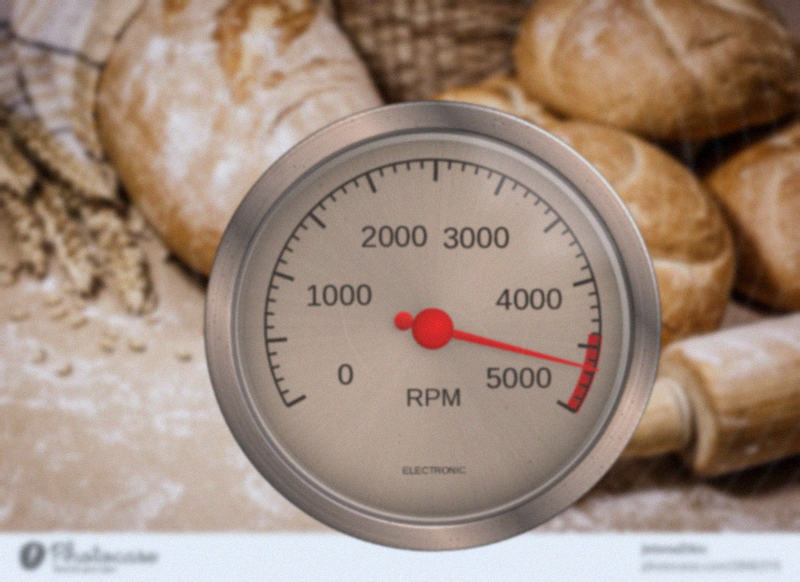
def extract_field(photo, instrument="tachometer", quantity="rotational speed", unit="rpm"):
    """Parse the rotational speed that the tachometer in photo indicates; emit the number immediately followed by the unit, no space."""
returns 4650rpm
